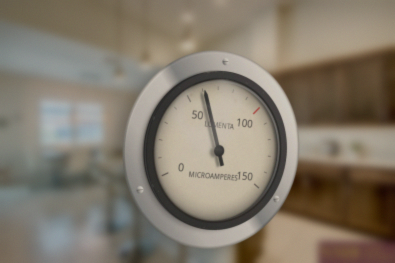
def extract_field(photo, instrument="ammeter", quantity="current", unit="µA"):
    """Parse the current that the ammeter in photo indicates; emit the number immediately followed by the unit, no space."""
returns 60µA
